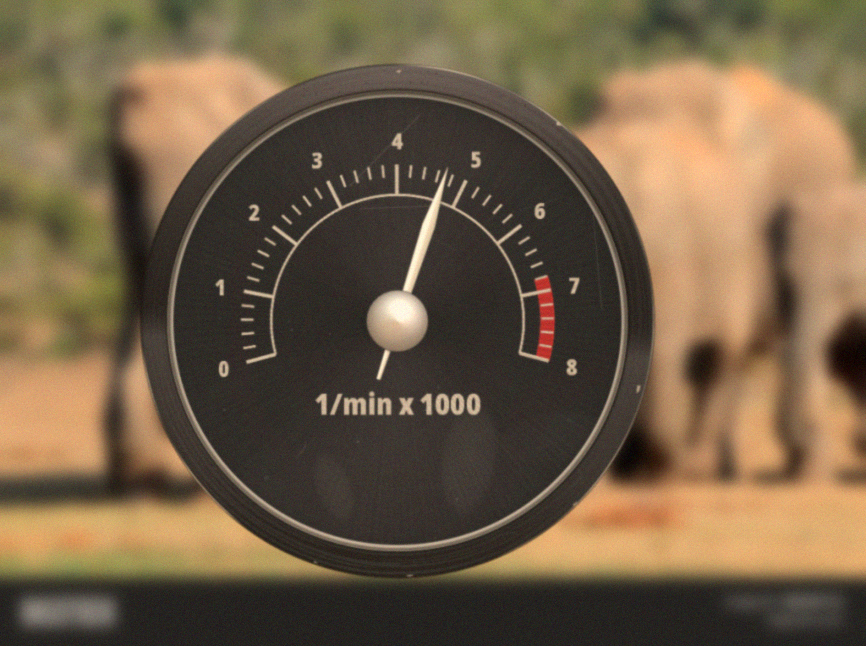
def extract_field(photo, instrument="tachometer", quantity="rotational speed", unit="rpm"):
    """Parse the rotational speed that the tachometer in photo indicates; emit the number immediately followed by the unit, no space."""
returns 4700rpm
